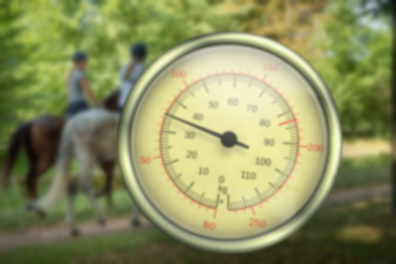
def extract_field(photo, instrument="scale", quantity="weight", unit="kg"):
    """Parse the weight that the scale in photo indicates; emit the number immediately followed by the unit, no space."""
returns 35kg
